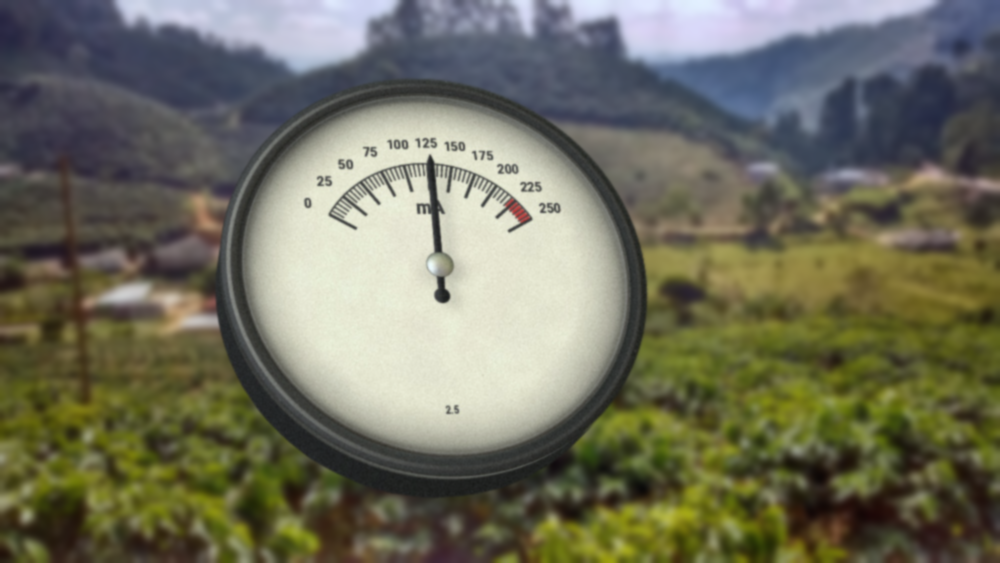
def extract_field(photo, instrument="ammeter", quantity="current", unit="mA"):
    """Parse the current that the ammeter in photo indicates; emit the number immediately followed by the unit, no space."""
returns 125mA
